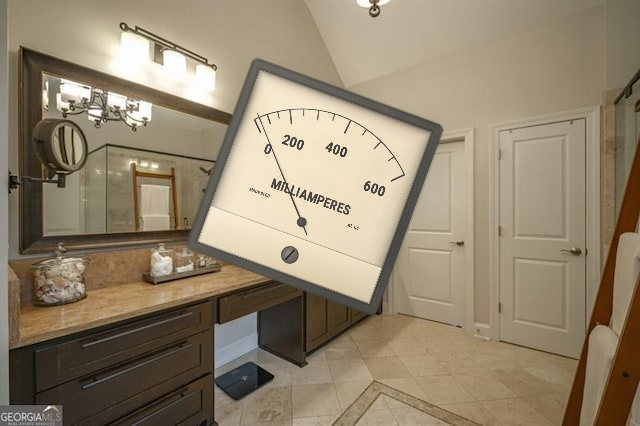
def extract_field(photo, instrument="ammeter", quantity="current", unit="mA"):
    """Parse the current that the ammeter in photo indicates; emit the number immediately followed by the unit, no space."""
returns 50mA
